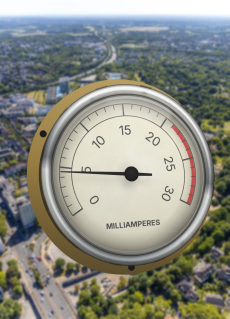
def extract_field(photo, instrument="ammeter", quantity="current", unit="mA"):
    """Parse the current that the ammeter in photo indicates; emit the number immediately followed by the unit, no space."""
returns 4.5mA
